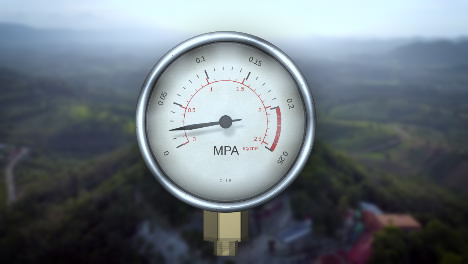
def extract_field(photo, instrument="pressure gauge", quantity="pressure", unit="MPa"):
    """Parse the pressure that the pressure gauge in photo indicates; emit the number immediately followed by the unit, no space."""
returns 0.02MPa
